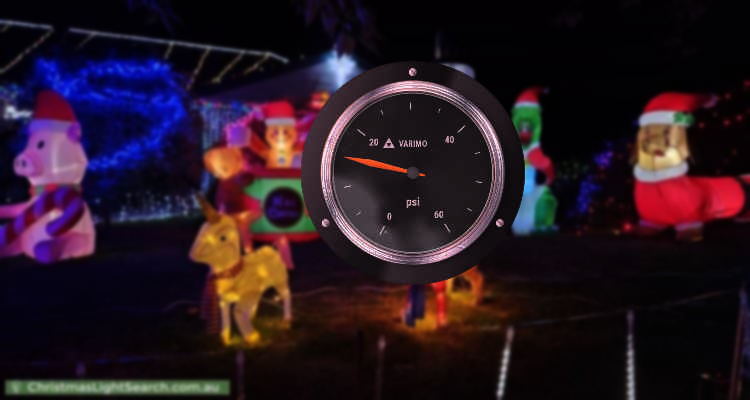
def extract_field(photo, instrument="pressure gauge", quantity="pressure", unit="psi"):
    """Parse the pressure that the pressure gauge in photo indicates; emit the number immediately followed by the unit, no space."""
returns 15psi
